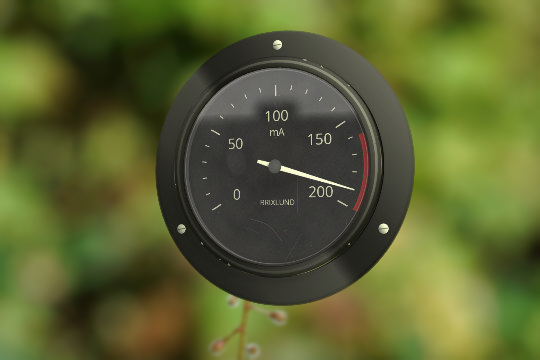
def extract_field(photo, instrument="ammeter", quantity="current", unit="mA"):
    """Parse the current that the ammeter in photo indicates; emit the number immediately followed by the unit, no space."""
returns 190mA
